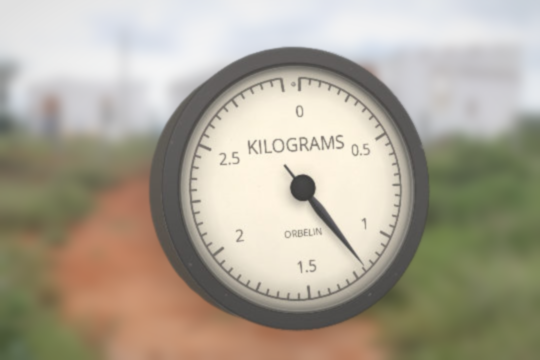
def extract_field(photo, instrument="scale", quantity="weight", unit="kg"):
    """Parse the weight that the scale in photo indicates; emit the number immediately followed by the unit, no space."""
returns 1.2kg
